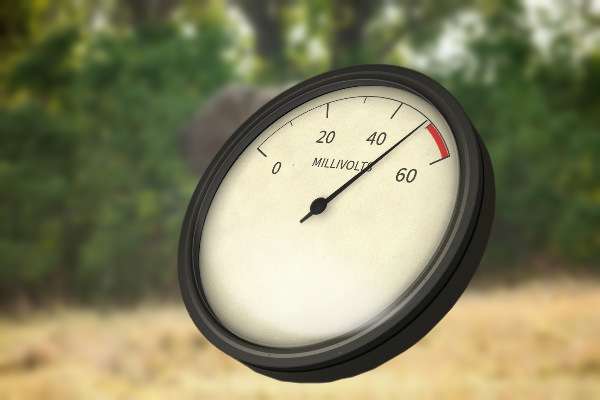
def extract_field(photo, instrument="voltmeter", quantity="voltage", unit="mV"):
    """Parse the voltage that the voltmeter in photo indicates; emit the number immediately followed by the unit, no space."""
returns 50mV
